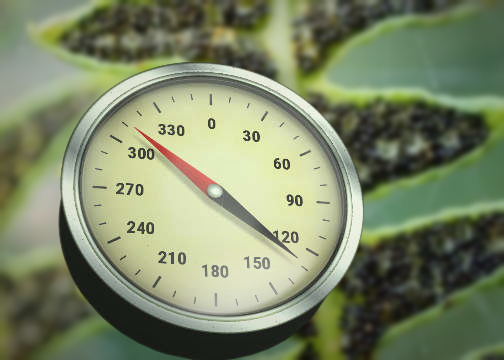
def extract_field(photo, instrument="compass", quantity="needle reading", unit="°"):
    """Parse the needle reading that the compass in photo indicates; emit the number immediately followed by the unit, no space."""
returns 310°
